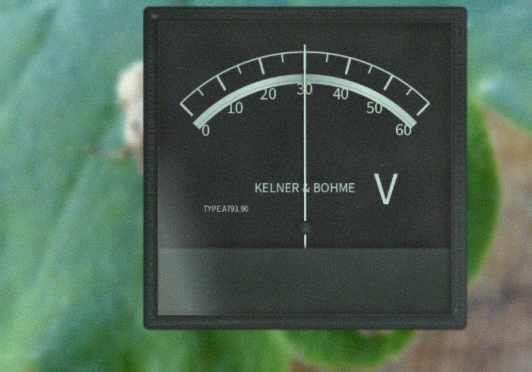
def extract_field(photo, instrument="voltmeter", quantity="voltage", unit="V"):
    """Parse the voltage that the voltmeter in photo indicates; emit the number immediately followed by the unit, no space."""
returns 30V
